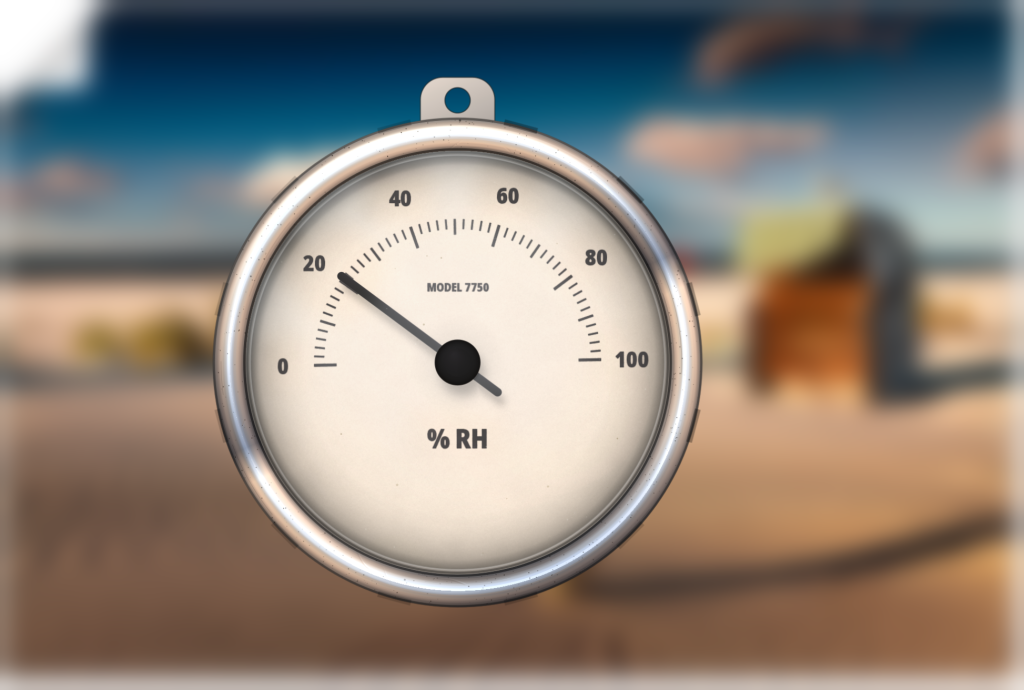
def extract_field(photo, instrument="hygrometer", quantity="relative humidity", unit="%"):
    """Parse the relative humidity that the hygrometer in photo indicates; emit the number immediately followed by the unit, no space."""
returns 21%
